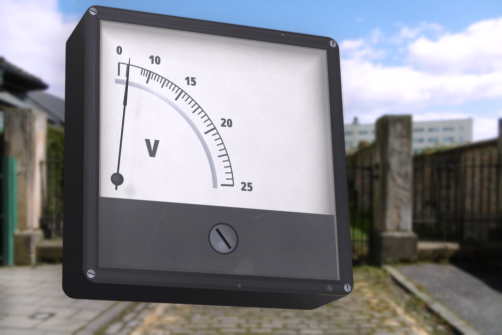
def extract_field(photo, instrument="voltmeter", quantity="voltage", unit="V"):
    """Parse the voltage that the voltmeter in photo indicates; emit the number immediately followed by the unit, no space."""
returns 5V
